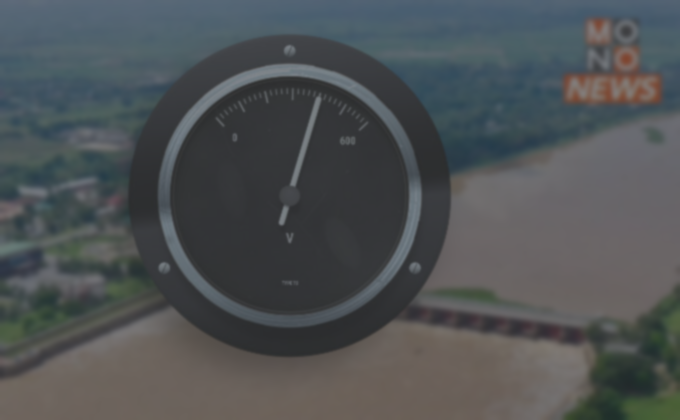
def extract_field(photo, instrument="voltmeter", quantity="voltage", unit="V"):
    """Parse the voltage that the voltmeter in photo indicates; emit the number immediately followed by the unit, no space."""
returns 400V
